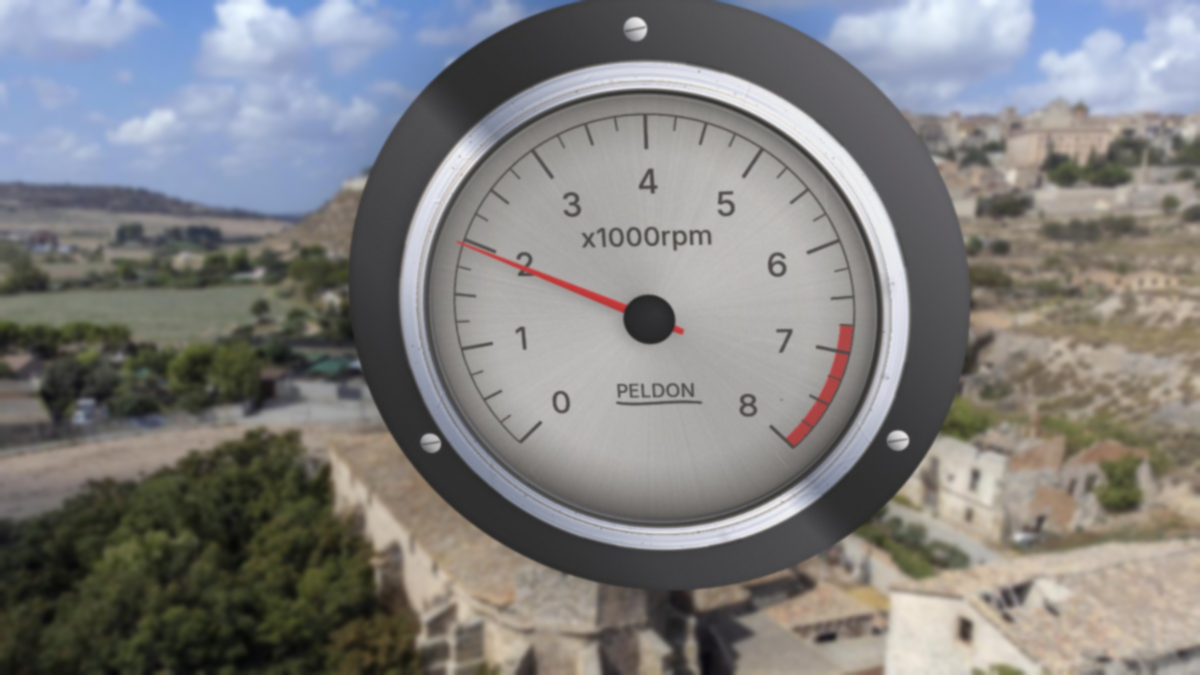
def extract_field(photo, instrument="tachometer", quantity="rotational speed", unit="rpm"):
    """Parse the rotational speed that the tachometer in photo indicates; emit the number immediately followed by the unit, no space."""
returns 2000rpm
